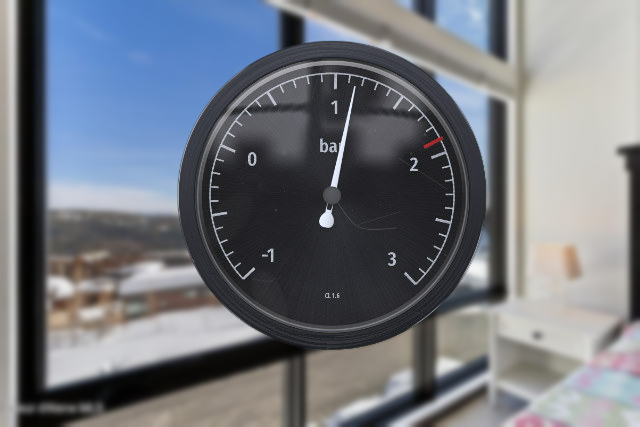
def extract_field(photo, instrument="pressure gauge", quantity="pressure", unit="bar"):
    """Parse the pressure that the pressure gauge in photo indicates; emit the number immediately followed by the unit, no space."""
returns 1.15bar
